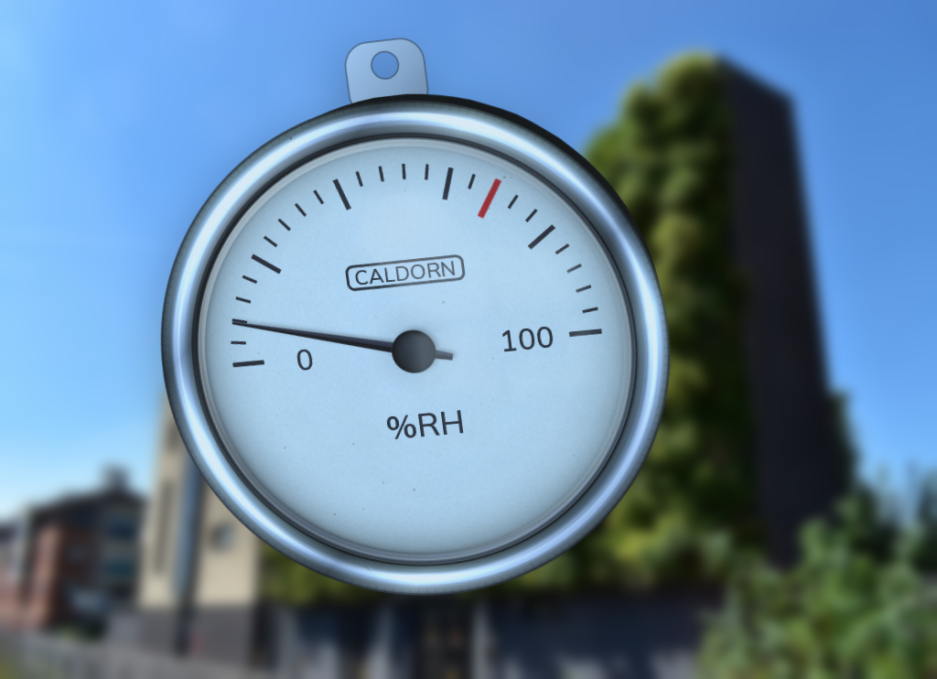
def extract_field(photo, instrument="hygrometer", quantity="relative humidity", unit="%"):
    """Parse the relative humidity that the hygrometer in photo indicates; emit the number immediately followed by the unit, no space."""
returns 8%
